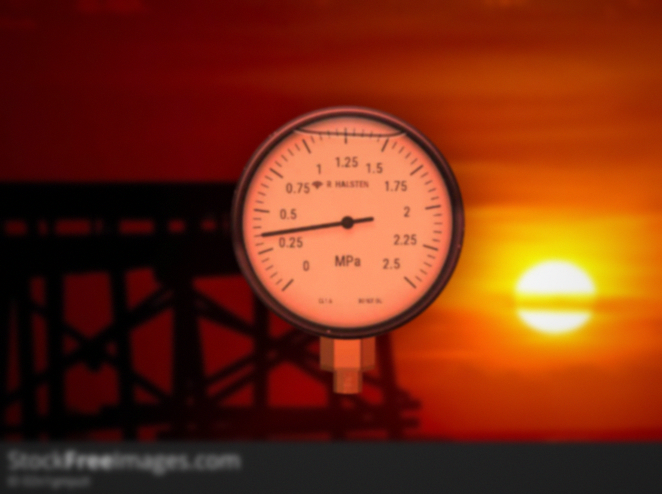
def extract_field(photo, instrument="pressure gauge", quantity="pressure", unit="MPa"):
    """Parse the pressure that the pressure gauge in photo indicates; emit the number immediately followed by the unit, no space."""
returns 0.35MPa
